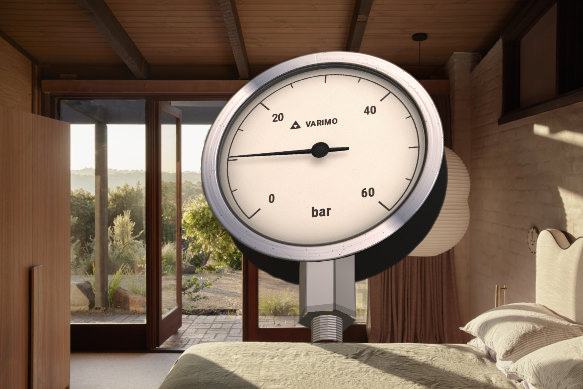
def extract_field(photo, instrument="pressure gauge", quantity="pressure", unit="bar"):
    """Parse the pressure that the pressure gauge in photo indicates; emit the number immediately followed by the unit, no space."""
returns 10bar
